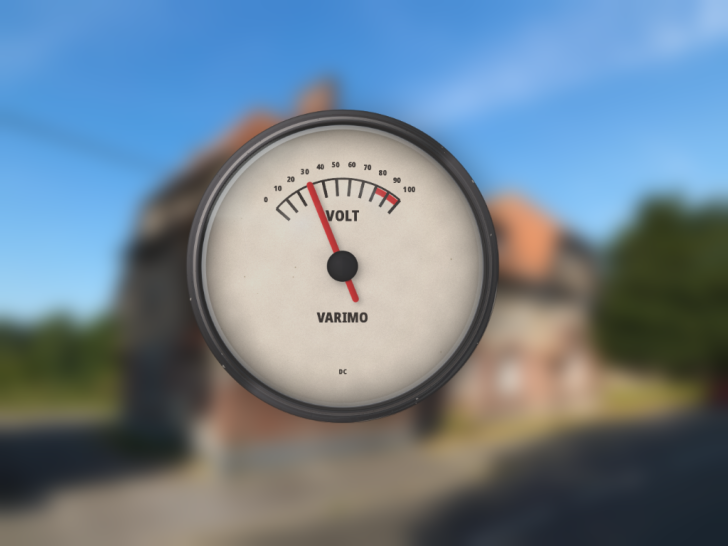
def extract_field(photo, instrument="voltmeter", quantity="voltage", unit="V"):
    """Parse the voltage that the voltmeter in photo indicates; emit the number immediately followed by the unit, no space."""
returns 30V
